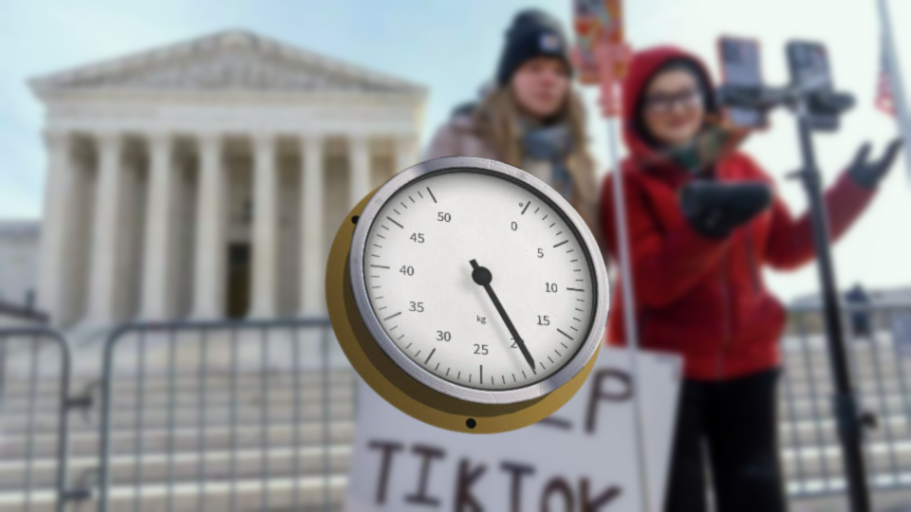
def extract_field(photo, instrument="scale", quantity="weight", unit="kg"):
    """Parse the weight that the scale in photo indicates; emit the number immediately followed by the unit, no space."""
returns 20kg
